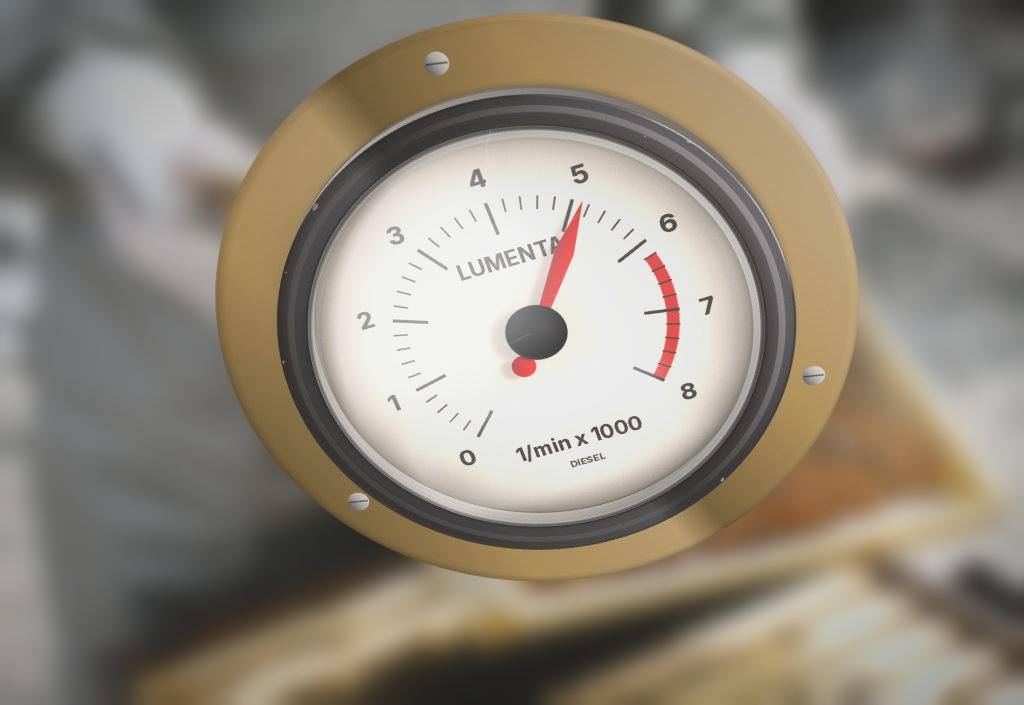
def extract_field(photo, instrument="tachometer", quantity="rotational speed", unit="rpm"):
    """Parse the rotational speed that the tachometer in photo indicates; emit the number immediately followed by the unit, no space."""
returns 5100rpm
